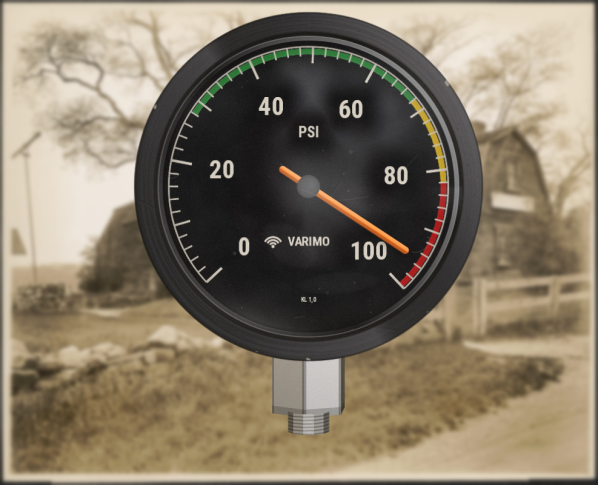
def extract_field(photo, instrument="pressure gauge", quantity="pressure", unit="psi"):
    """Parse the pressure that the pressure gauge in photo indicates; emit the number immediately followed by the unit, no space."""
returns 95psi
